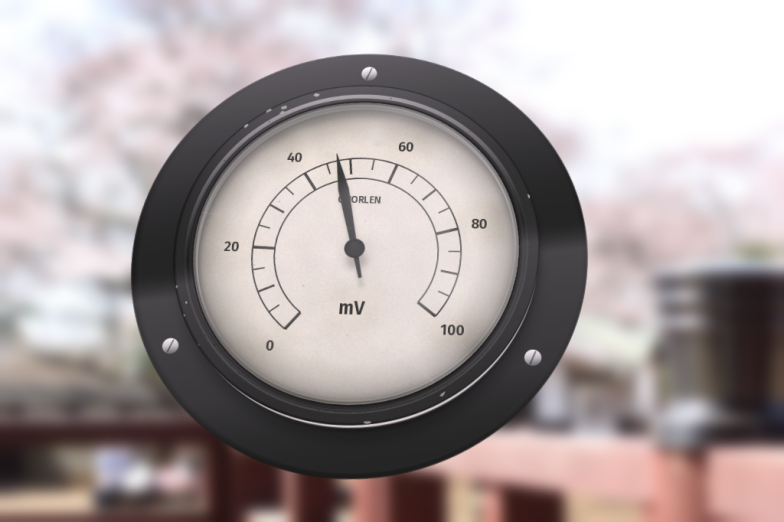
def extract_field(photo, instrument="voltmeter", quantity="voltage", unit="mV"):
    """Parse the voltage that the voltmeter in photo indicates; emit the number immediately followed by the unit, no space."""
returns 47.5mV
